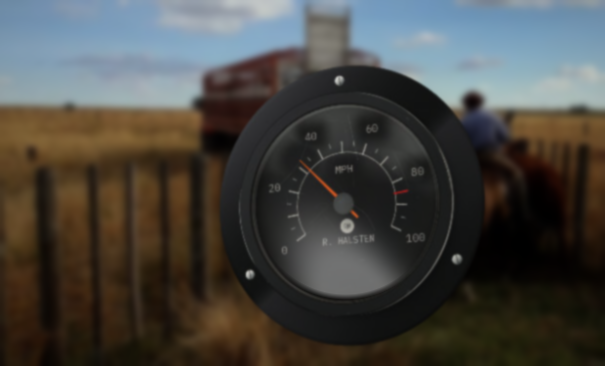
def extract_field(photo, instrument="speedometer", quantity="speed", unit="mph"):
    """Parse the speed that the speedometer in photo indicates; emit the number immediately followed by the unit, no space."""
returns 32.5mph
